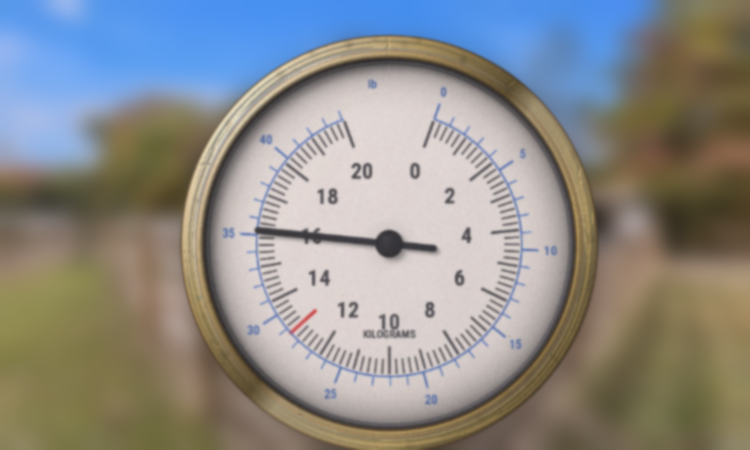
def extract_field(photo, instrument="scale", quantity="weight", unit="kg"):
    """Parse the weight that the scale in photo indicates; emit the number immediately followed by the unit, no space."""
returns 16kg
